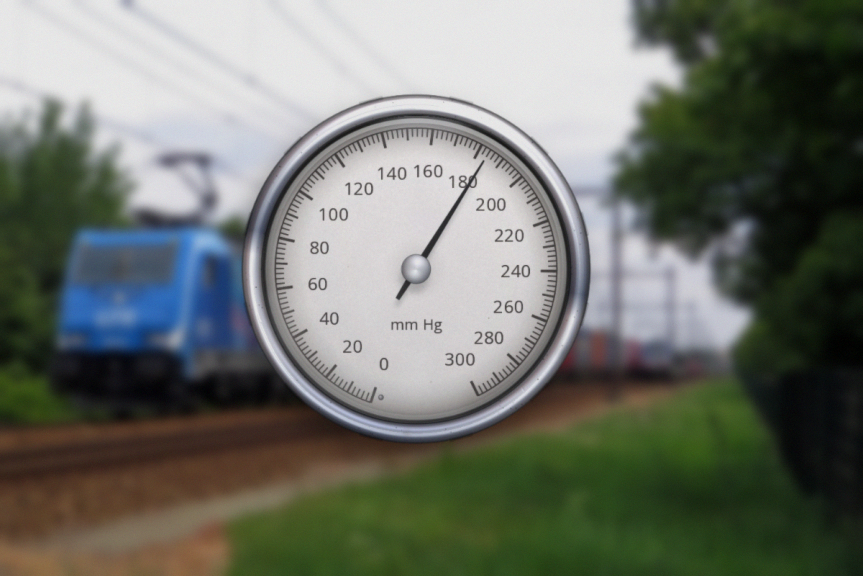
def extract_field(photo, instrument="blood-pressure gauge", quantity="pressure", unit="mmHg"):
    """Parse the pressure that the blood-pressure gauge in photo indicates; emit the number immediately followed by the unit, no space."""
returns 184mmHg
